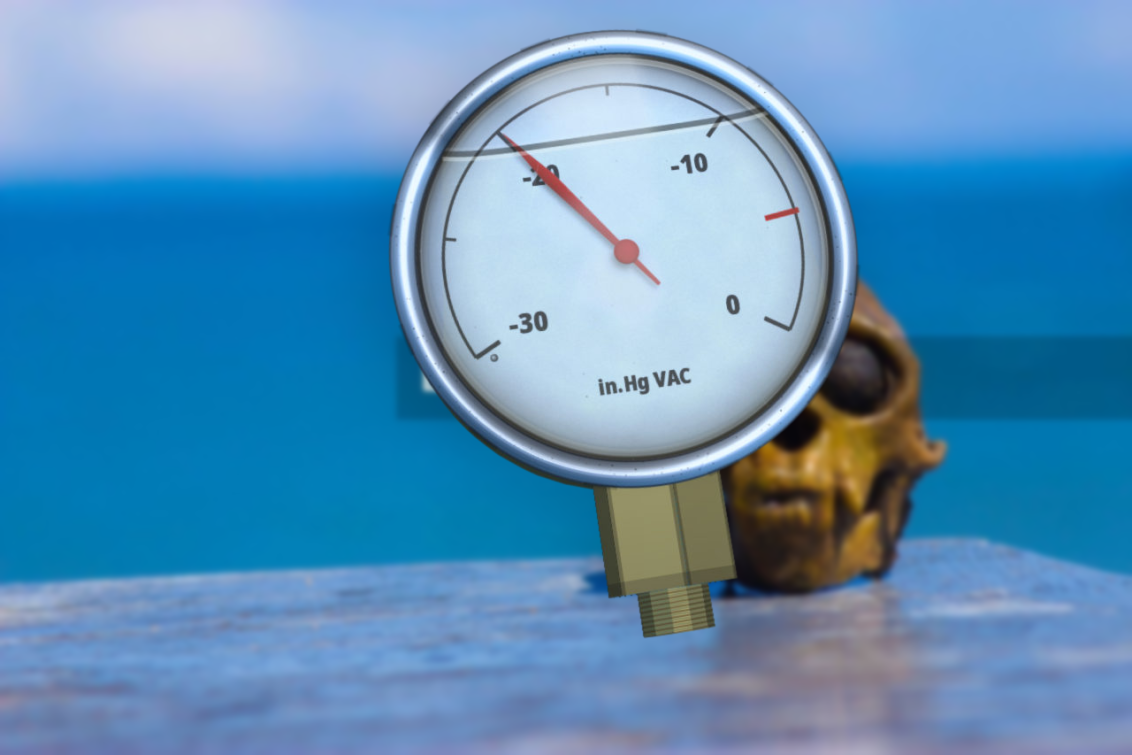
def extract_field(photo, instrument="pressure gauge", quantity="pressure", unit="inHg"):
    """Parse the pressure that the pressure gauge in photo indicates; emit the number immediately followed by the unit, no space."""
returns -20inHg
